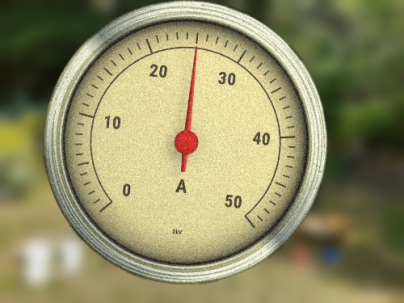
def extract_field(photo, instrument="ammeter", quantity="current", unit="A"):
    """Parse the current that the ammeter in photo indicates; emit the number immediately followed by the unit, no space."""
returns 25A
